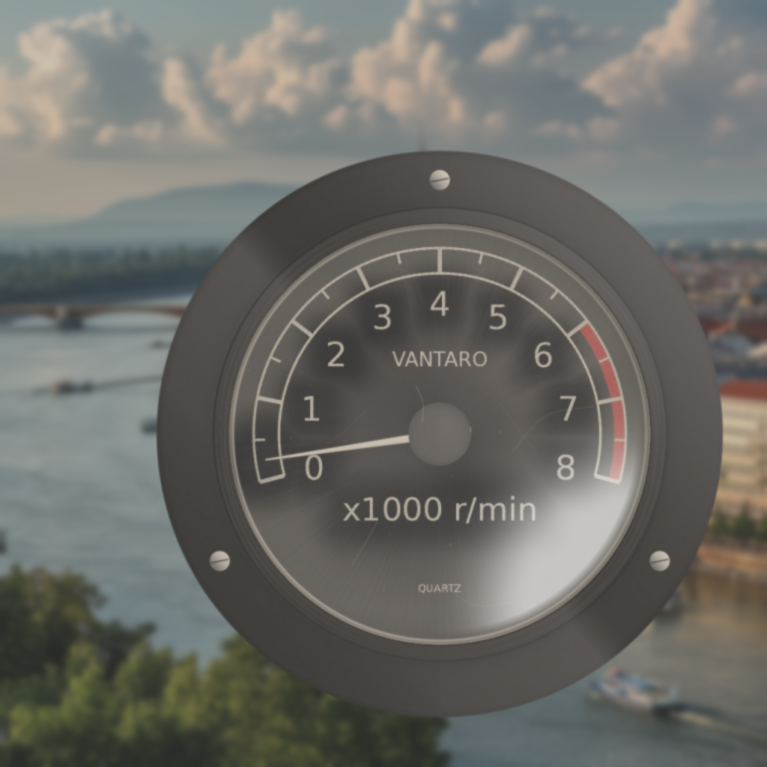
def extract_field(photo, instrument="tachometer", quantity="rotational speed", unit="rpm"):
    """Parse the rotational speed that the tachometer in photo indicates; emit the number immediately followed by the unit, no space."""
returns 250rpm
